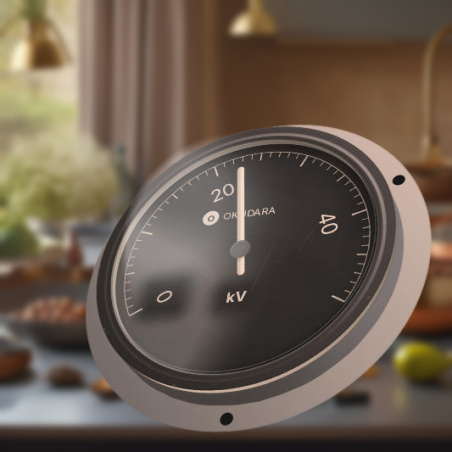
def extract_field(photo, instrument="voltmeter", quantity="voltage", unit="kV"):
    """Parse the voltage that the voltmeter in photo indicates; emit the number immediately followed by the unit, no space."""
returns 23kV
